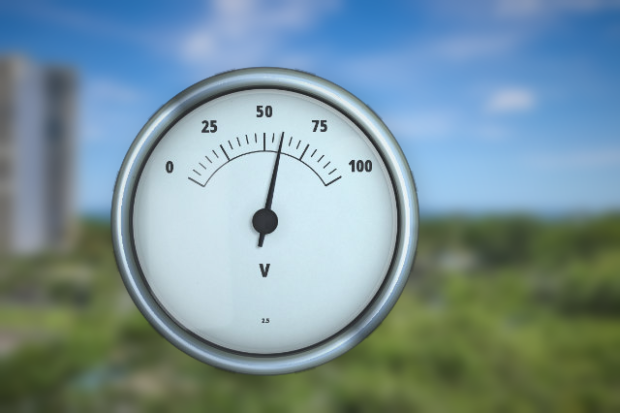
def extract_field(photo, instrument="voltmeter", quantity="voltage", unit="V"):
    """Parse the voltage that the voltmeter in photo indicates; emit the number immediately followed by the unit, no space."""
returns 60V
